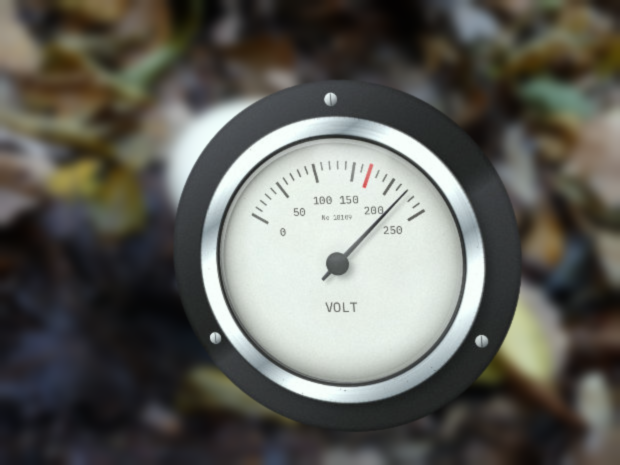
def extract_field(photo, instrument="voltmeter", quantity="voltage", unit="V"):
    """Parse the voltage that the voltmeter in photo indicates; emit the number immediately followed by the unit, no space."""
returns 220V
